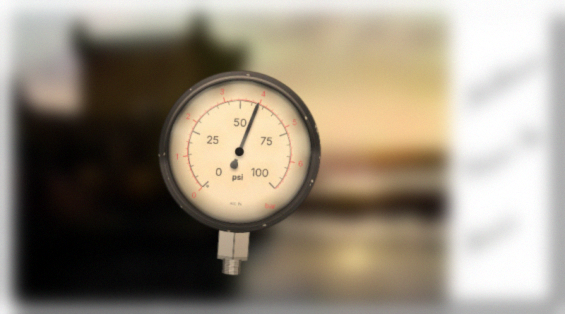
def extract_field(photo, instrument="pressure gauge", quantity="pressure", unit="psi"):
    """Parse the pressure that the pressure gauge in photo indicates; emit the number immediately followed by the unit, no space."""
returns 57.5psi
